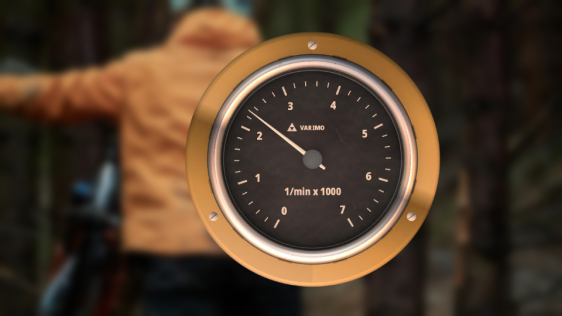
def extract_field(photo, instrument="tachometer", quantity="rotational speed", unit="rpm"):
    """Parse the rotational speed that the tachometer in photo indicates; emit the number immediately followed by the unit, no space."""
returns 2300rpm
